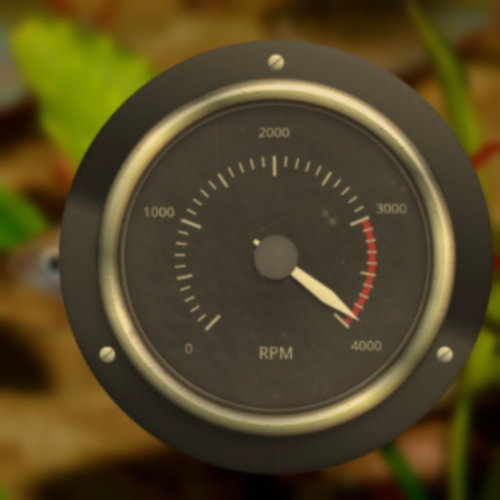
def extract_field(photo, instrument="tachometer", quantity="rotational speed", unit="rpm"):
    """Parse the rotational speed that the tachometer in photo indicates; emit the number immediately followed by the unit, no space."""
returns 3900rpm
